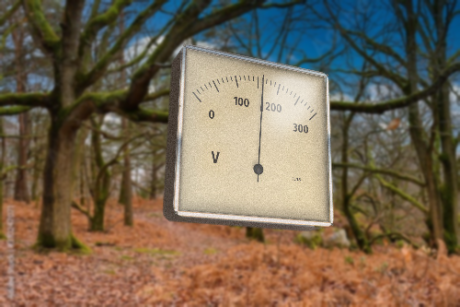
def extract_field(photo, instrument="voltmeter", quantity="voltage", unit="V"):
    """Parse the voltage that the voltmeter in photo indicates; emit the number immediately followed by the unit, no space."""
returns 160V
